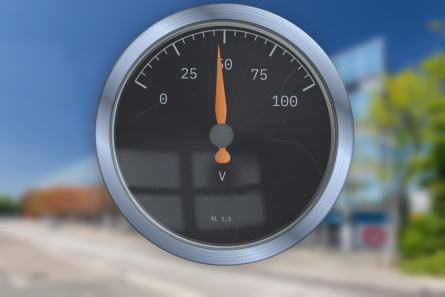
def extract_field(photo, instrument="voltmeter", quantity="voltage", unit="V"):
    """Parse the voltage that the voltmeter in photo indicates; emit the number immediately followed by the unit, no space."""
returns 47.5V
